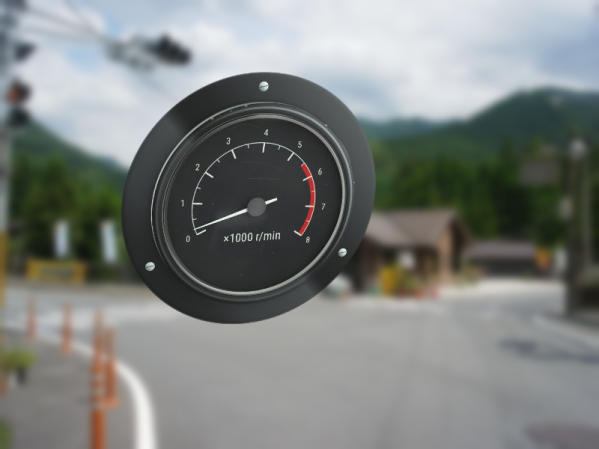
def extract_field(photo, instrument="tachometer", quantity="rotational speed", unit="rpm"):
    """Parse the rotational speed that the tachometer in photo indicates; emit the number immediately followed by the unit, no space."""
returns 250rpm
